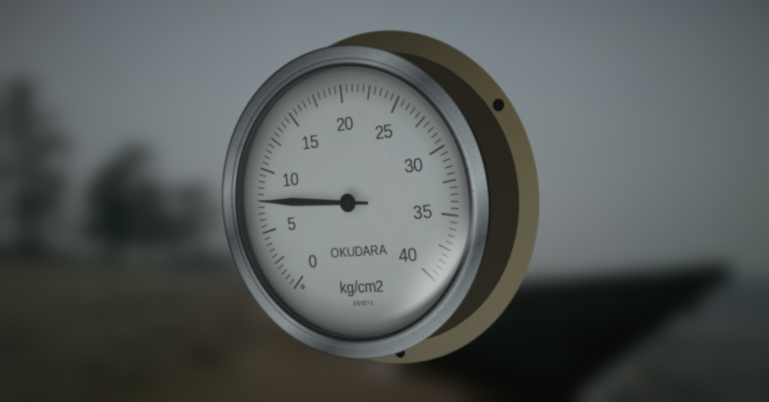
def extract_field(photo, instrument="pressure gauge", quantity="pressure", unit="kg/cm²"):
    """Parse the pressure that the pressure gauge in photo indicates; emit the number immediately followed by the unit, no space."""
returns 7.5kg/cm²
